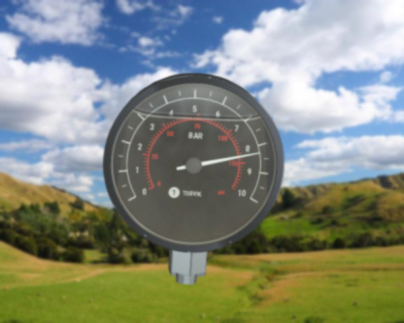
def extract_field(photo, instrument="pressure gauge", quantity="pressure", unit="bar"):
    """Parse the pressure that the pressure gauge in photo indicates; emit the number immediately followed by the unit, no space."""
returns 8.25bar
